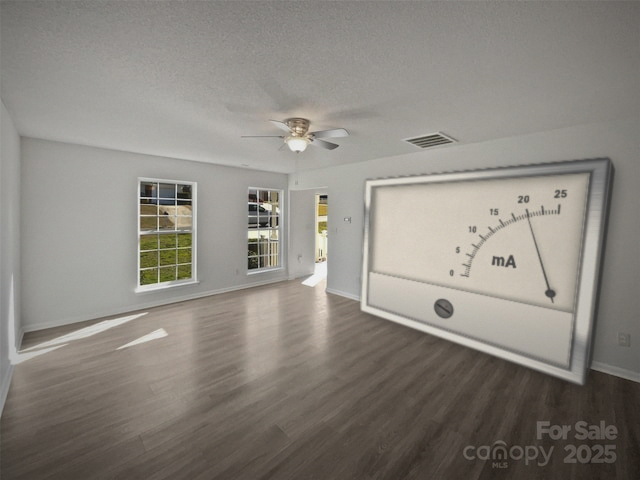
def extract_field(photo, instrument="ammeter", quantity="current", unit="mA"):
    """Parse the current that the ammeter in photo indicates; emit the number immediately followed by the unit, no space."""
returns 20mA
